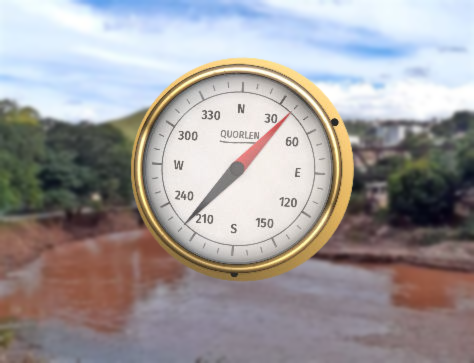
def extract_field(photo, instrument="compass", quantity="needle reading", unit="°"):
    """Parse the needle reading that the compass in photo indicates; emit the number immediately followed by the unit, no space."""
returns 40°
